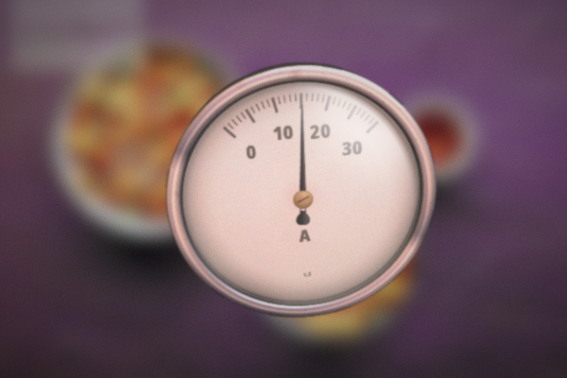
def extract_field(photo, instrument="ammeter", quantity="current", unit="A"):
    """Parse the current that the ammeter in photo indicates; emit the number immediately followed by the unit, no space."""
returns 15A
